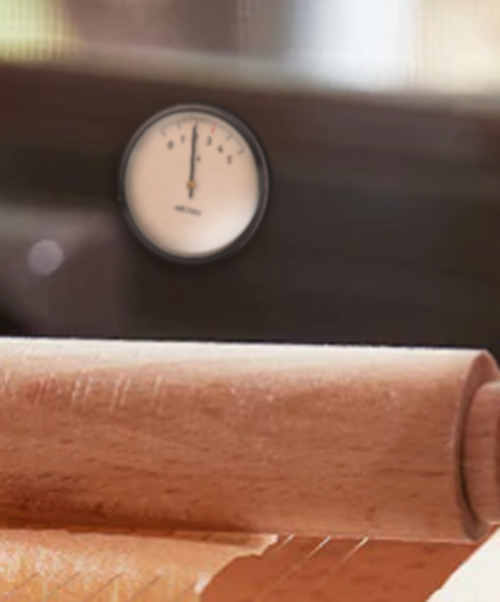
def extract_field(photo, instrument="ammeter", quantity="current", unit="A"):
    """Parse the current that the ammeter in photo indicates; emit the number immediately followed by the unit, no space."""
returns 2A
